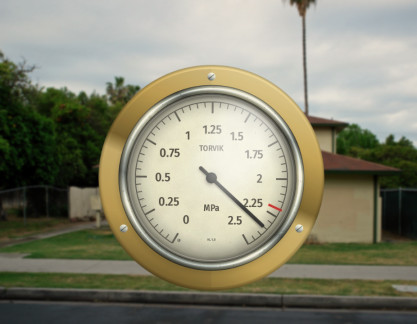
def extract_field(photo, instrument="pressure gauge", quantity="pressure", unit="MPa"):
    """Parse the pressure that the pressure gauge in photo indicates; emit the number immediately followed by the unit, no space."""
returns 2.35MPa
